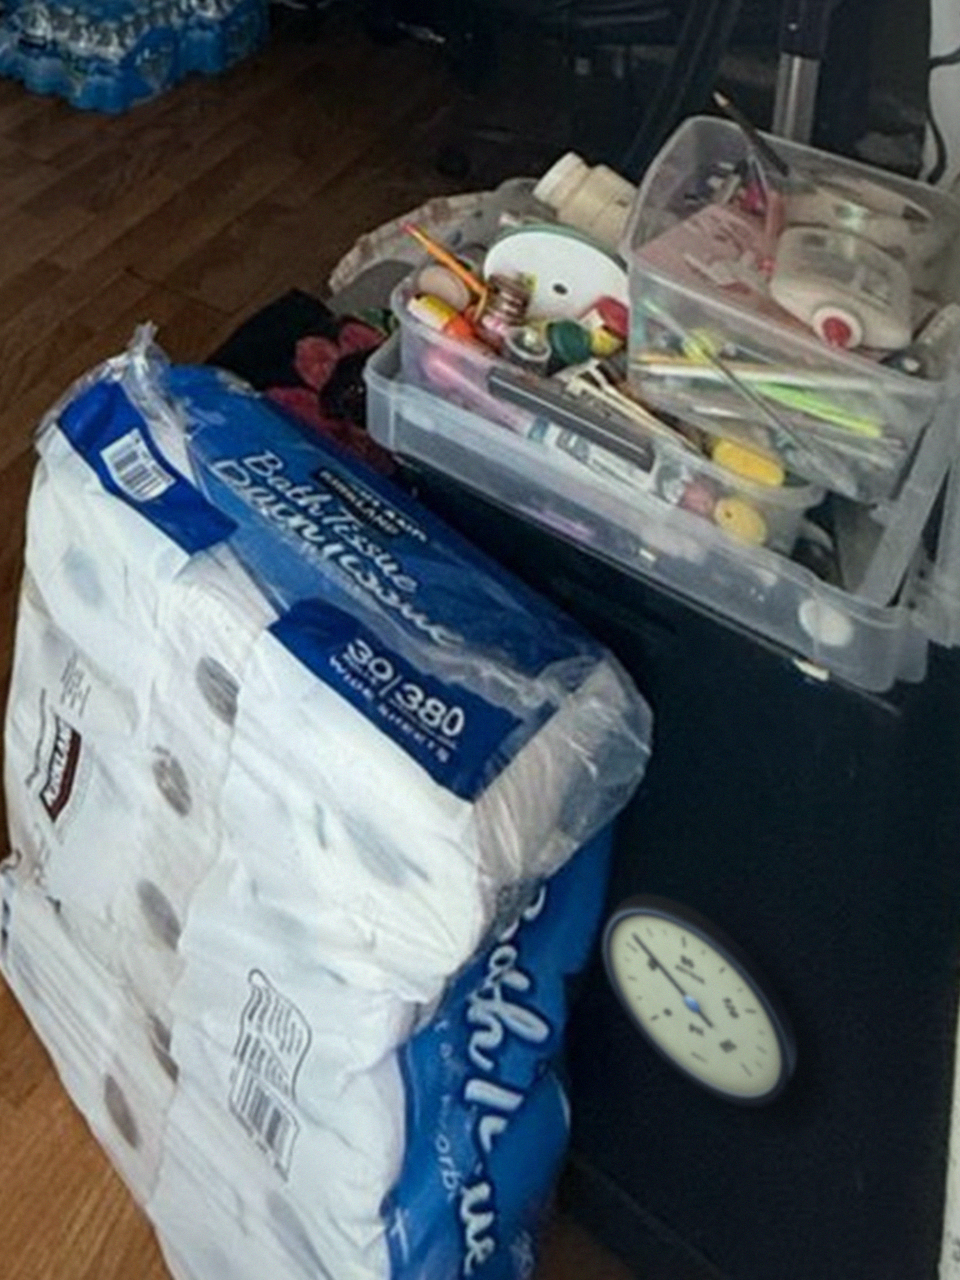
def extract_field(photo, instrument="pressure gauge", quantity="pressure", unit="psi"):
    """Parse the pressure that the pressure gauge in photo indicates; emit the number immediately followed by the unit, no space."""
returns 50psi
